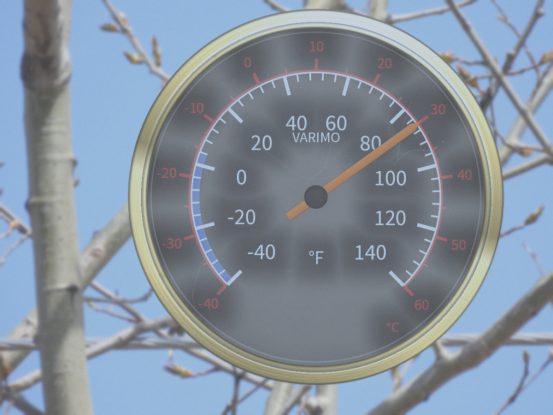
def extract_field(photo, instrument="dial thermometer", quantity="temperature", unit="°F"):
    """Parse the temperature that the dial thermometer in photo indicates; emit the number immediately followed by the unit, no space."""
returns 86°F
